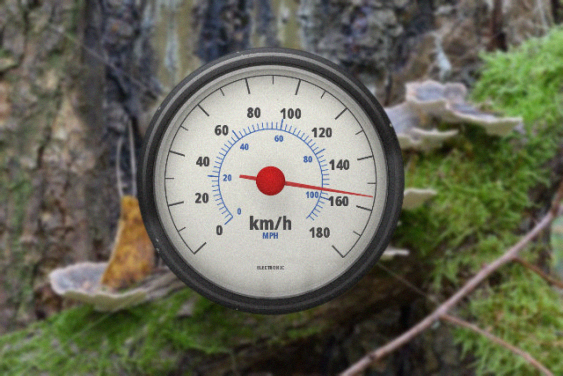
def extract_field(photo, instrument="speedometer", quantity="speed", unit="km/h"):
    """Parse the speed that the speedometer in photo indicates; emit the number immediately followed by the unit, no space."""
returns 155km/h
